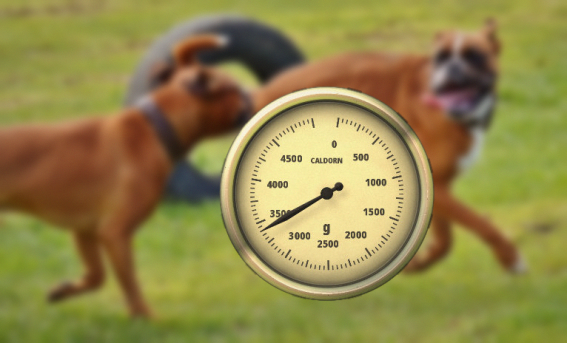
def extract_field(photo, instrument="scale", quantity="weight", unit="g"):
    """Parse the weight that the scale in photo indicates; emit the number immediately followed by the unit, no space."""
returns 3400g
